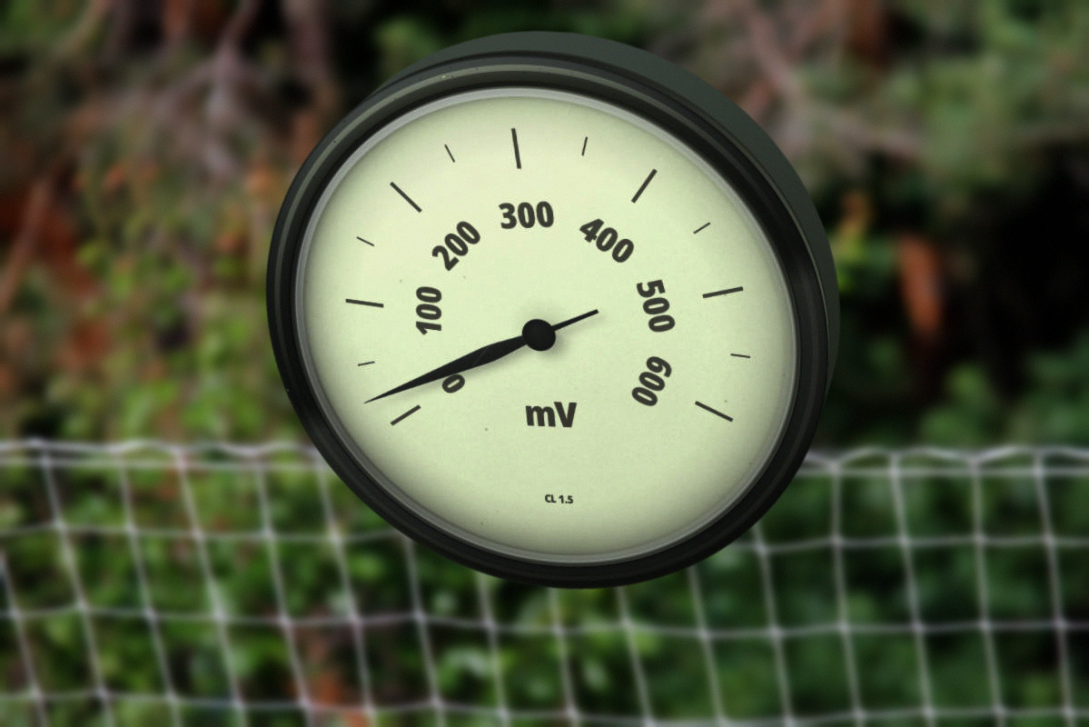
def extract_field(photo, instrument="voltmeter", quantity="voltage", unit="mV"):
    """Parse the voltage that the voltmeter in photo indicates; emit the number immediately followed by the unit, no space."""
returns 25mV
